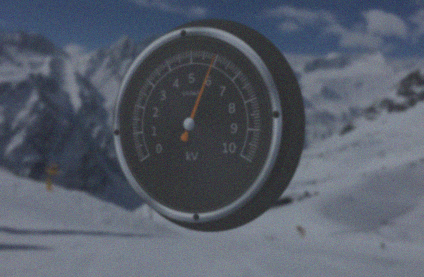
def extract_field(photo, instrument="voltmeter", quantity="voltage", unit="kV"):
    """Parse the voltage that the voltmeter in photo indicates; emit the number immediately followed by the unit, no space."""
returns 6kV
